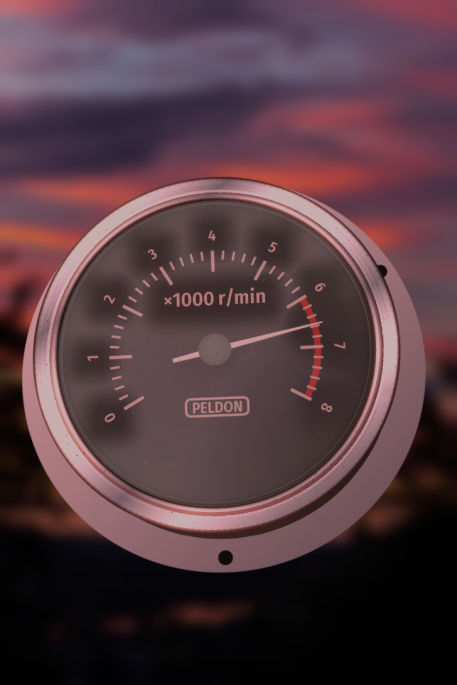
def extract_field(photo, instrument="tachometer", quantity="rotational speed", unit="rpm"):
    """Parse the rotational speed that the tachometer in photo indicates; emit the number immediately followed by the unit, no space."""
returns 6600rpm
